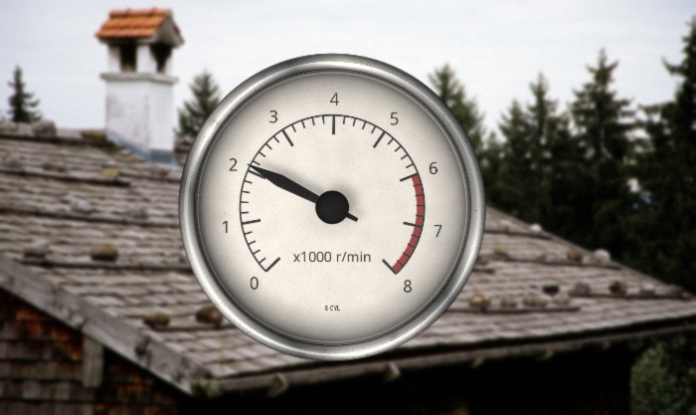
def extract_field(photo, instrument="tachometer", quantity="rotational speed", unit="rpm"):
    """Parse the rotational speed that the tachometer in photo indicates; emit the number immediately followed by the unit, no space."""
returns 2100rpm
